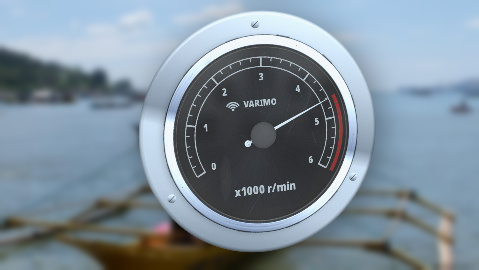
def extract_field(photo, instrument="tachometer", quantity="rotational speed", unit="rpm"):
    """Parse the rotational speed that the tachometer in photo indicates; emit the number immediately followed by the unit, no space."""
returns 4600rpm
